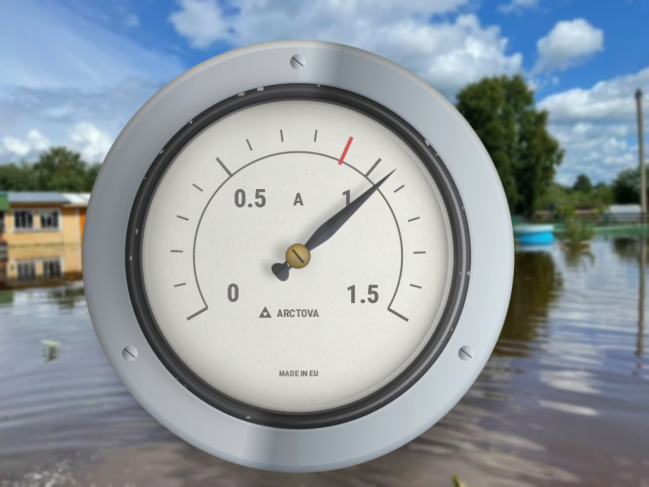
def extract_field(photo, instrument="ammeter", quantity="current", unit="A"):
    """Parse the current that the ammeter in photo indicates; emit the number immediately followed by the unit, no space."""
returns 1.05A
